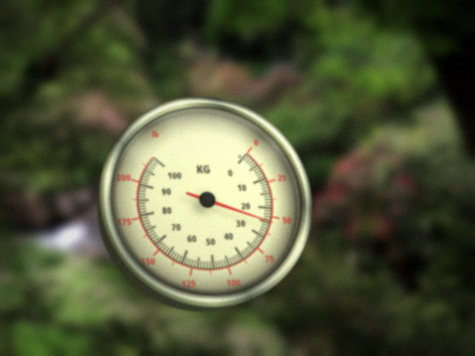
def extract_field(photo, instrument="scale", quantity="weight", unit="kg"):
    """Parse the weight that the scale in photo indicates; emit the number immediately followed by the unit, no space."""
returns 25kg
